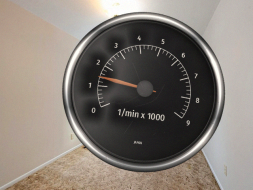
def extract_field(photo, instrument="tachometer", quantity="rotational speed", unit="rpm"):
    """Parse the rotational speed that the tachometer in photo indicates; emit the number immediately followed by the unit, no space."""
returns 1400rpm
